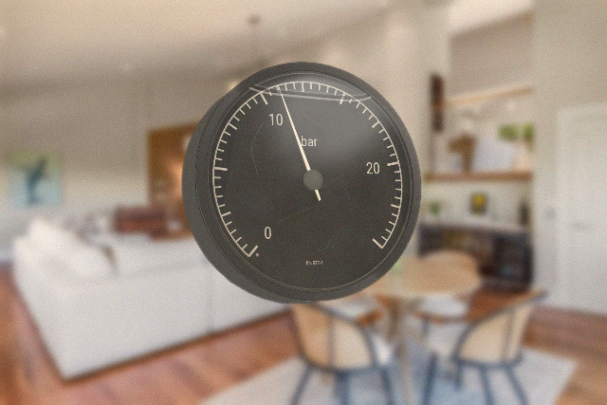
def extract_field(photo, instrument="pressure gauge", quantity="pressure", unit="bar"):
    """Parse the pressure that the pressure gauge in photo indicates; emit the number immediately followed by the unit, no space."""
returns 11bar
